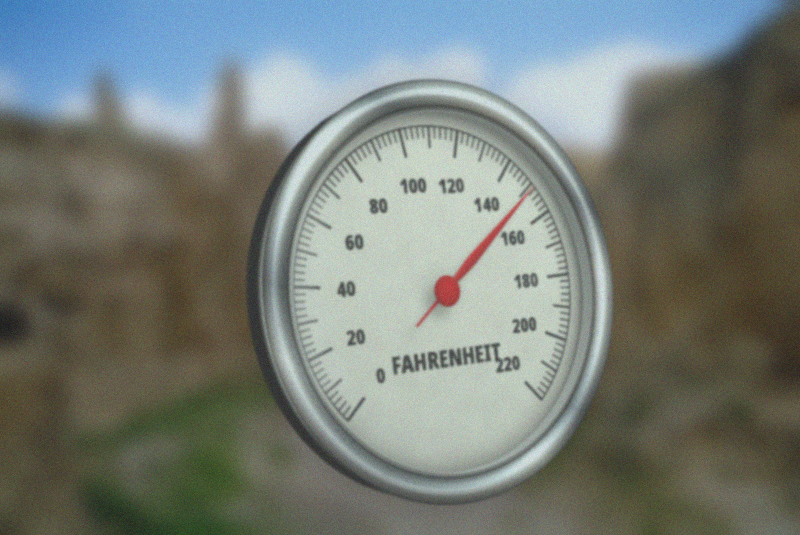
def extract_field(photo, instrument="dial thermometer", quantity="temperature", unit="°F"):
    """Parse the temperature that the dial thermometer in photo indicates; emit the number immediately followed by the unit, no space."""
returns 150°F
